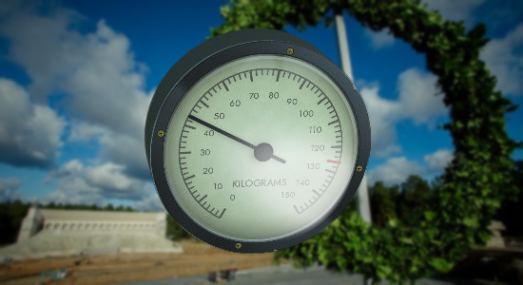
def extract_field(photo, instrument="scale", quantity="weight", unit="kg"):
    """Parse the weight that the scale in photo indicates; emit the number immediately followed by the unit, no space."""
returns 44kg
